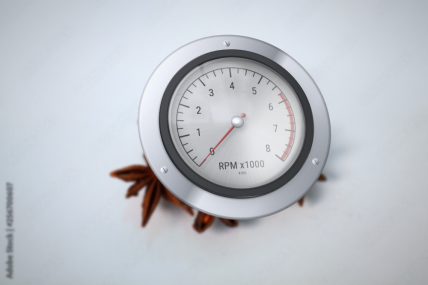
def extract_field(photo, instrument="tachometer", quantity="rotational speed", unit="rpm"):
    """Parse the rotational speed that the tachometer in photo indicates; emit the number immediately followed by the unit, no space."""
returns 0rpm
